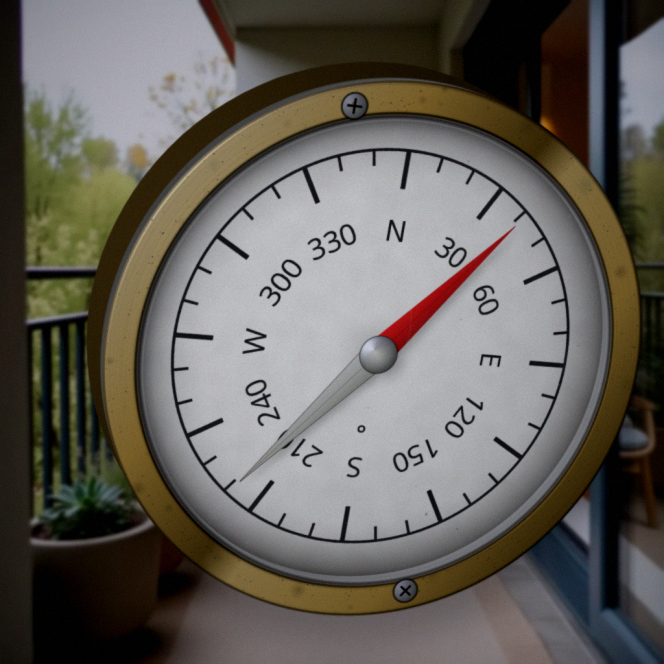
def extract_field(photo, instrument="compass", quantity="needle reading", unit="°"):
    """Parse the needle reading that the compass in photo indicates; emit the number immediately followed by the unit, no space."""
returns 40°
